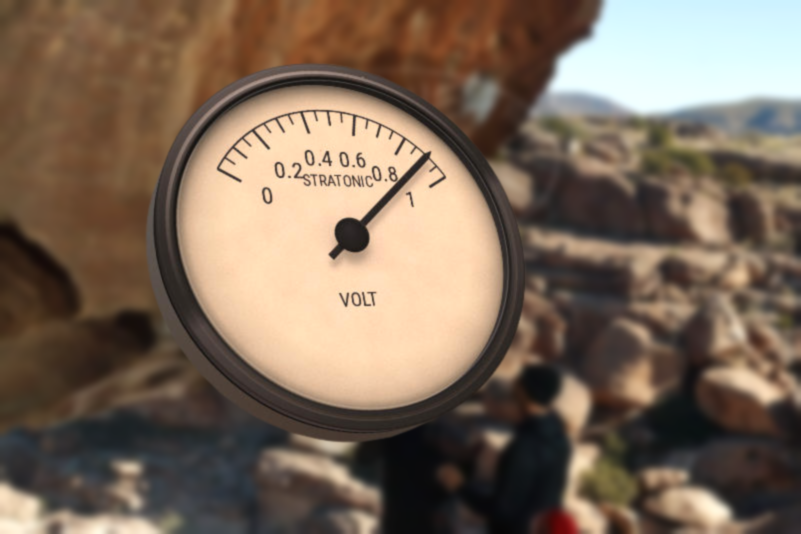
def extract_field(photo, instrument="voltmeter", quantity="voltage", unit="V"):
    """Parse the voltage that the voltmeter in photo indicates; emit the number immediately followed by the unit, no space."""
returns 0.9V
